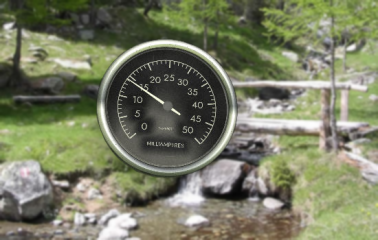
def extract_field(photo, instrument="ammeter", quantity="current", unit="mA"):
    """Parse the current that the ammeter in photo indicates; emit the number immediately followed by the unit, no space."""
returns 14mA
